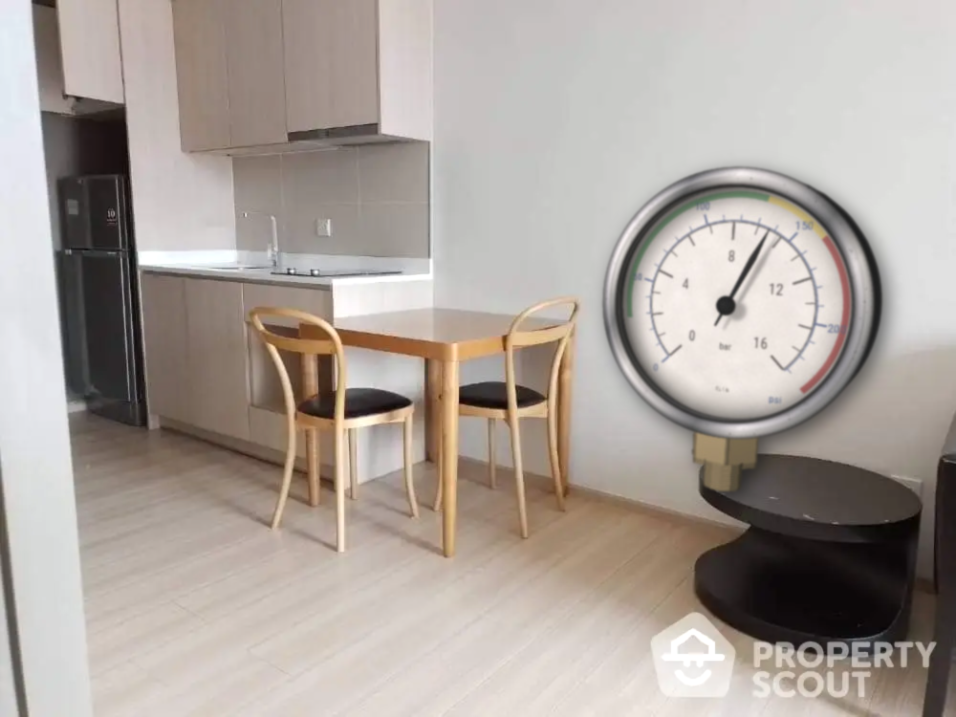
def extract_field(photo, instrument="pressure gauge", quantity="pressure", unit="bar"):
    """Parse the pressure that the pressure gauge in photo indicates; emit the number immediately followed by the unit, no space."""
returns 9.5bar
